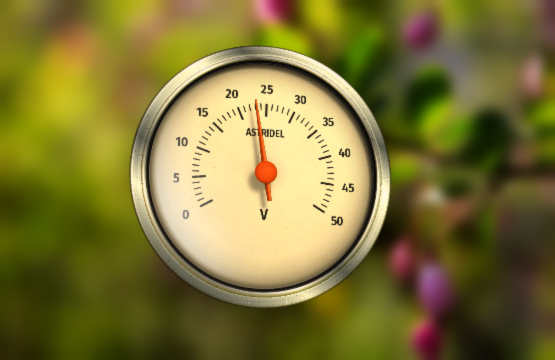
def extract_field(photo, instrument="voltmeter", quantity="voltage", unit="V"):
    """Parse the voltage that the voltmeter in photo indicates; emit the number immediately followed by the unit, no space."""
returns 23V
